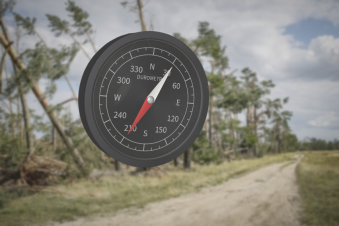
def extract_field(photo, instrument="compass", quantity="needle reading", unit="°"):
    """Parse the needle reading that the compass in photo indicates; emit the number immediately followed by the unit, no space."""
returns 210°
